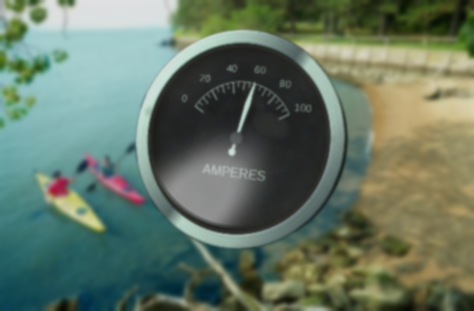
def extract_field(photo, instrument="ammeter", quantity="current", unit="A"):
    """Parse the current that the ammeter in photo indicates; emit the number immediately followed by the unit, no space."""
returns 60A
